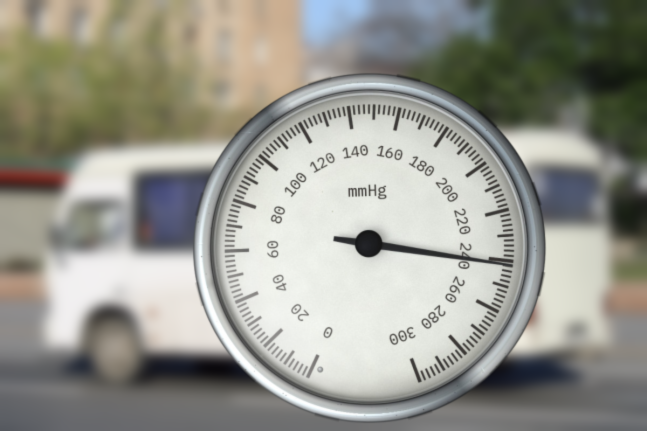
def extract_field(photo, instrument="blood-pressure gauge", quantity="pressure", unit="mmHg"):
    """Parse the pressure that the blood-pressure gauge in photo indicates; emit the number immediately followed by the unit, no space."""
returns 242mmHg
